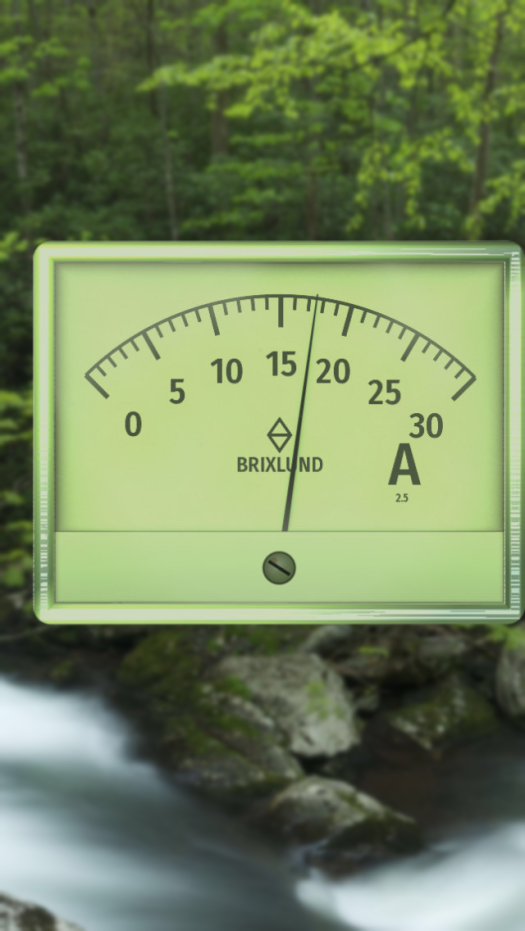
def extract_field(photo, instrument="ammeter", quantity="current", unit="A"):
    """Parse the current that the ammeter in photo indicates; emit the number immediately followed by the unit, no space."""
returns 17.5A
